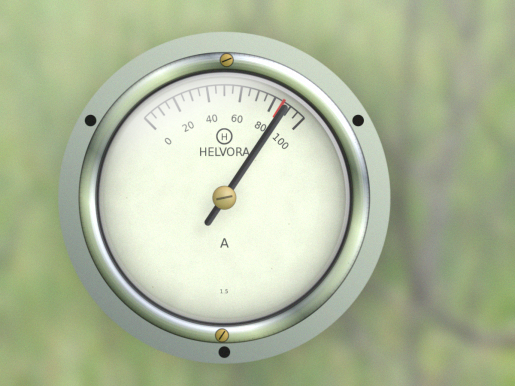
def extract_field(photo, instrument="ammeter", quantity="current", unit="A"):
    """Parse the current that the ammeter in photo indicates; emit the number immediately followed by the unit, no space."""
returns 87.5A
